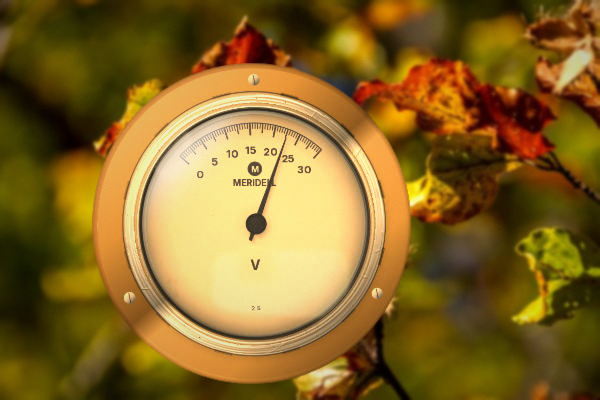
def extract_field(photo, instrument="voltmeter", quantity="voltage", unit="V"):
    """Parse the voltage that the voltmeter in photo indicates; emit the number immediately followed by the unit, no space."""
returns 22.5V
